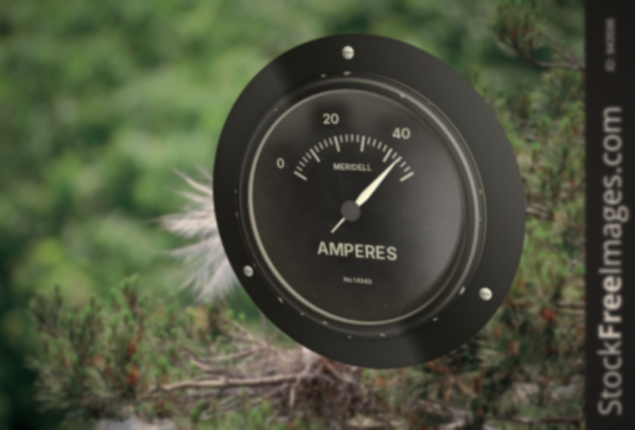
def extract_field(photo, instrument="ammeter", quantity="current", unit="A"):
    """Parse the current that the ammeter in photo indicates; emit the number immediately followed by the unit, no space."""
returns 44A
